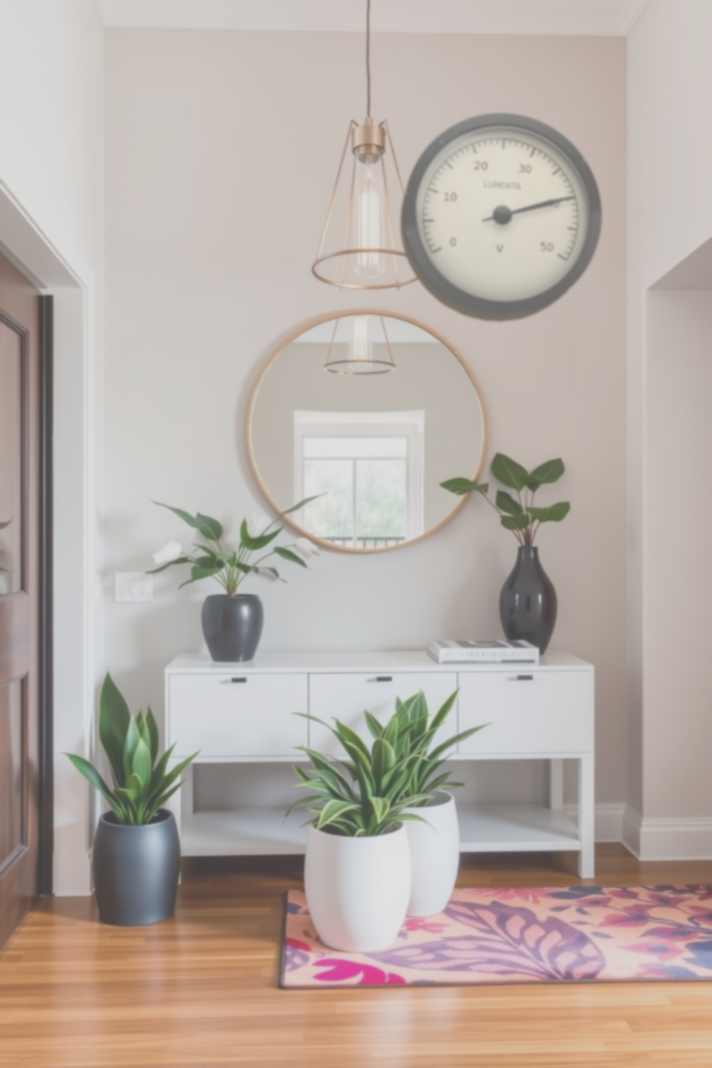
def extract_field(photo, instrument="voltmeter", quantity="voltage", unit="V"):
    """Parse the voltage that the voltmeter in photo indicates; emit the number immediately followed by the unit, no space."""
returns 40V
